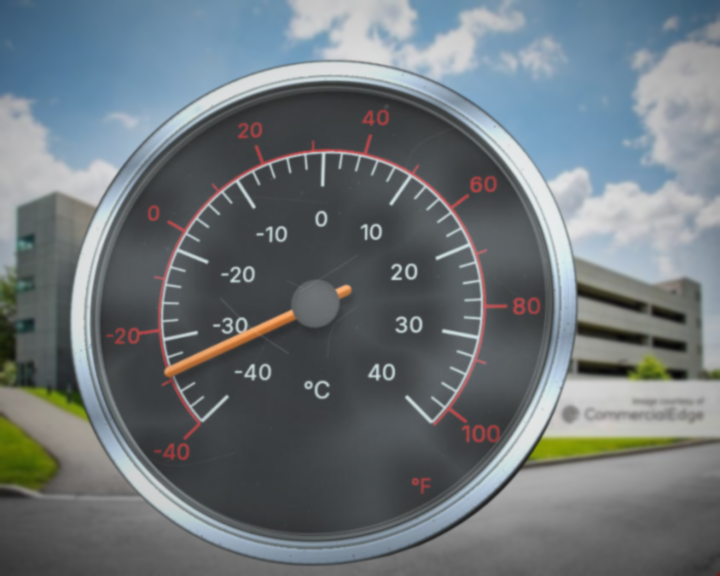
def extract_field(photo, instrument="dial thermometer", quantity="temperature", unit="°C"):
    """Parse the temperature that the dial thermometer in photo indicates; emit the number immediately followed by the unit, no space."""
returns -34°C
